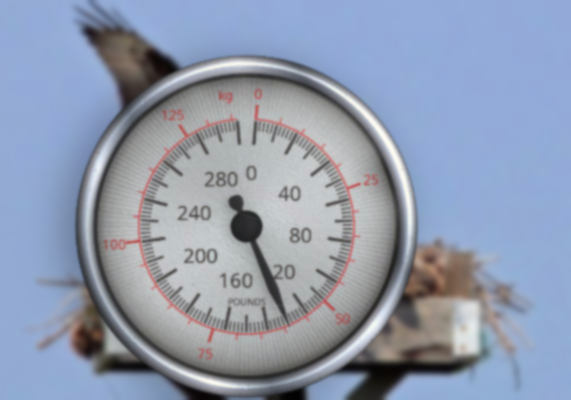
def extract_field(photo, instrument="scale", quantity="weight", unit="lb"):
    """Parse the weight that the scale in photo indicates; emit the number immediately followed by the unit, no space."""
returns 130lb
